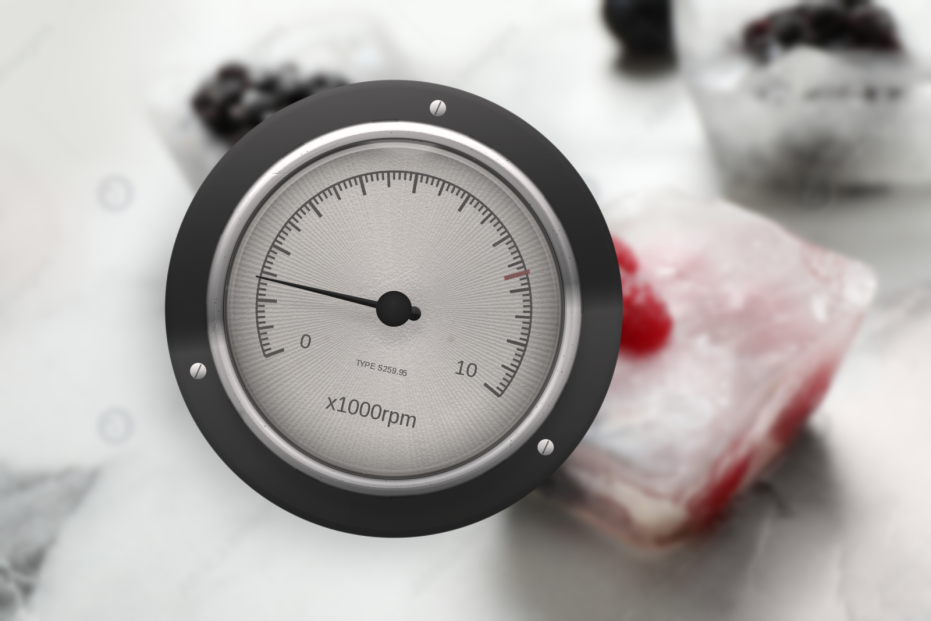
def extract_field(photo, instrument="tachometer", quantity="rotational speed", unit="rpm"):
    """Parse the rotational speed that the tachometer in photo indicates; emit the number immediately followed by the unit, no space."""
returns 1400rpm
